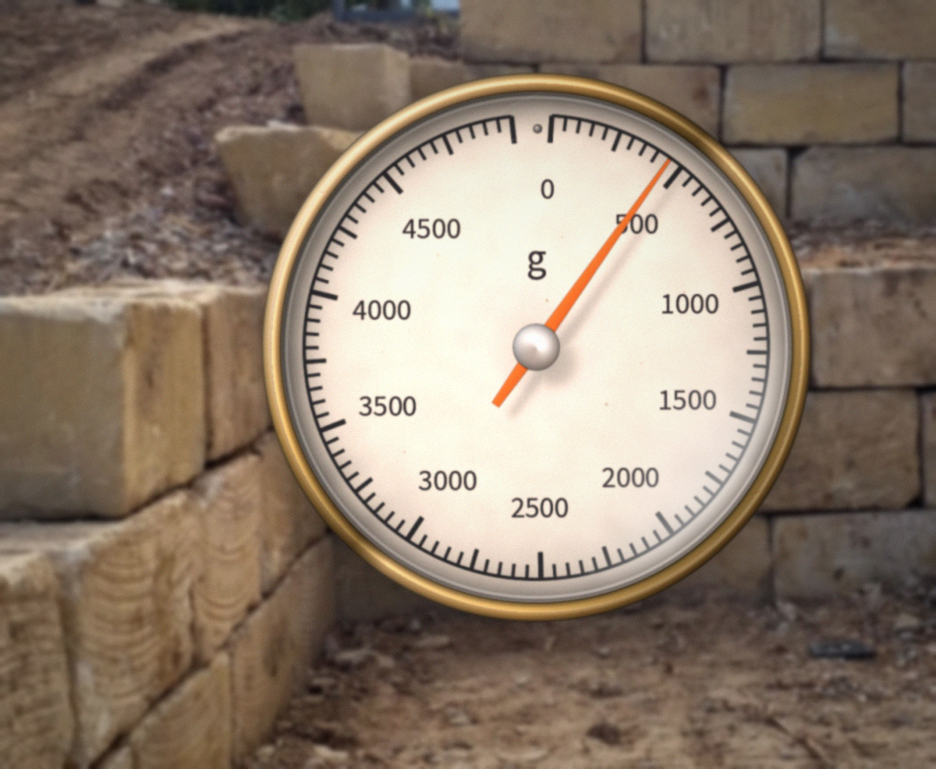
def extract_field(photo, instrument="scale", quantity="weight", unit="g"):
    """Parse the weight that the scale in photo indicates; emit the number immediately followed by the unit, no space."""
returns 450g
